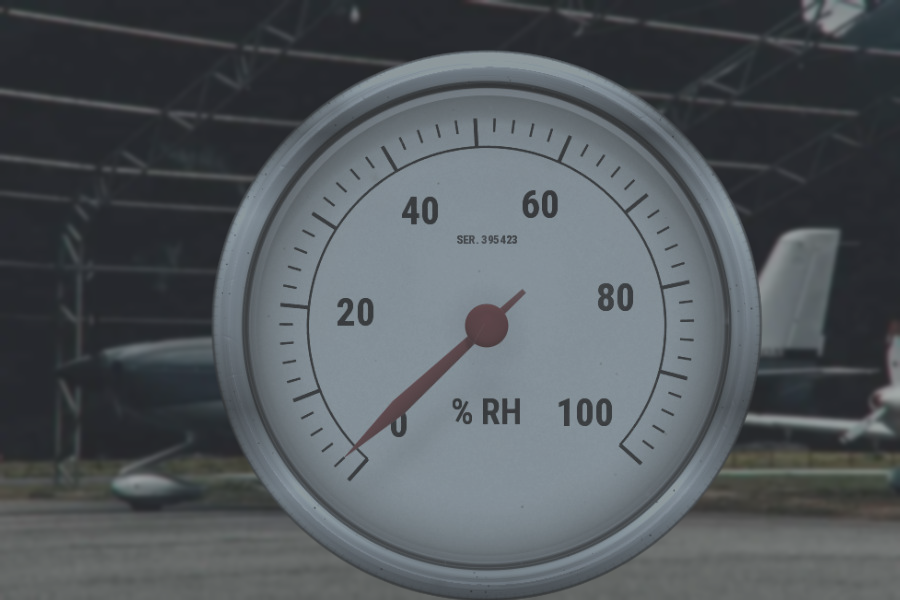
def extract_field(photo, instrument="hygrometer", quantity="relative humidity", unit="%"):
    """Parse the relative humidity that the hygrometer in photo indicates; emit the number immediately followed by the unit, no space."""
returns 2%
